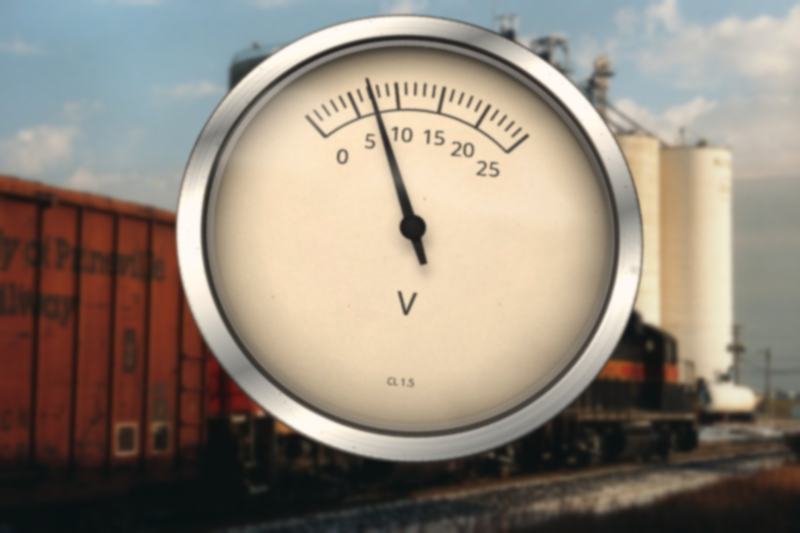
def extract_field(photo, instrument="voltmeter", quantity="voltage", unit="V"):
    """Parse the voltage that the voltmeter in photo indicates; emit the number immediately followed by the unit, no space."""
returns 7V
